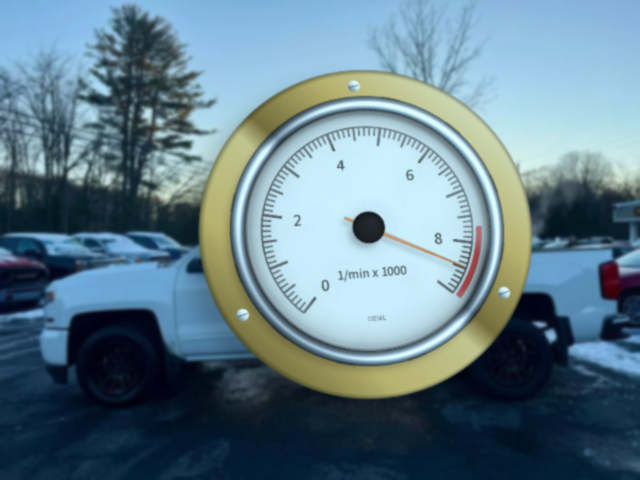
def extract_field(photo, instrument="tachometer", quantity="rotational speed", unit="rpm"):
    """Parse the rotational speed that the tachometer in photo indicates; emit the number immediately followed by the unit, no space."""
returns 8500rpm
